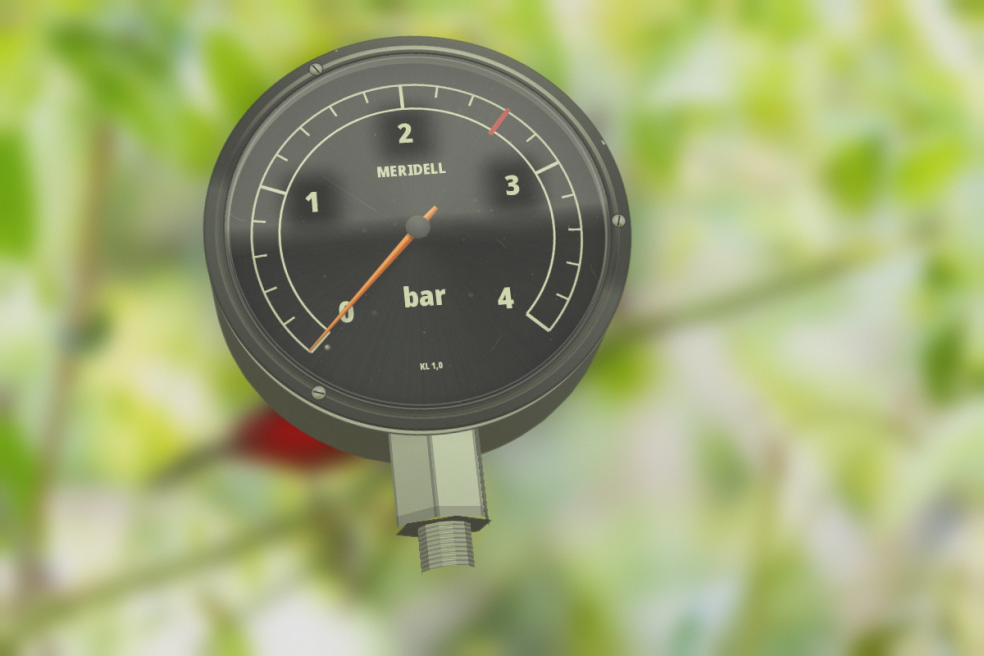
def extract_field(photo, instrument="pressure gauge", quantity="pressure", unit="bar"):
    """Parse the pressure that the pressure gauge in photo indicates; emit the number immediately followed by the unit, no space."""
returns 0bar
